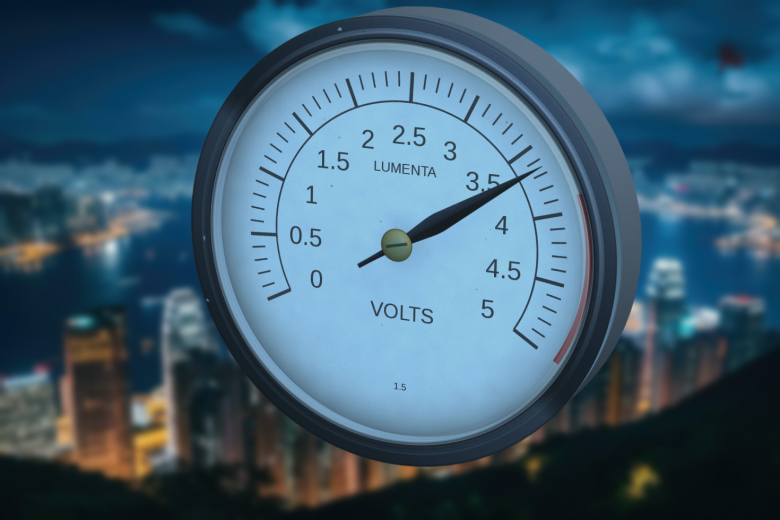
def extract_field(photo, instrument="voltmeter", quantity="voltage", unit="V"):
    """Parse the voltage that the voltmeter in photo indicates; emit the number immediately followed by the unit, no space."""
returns 3.65V
